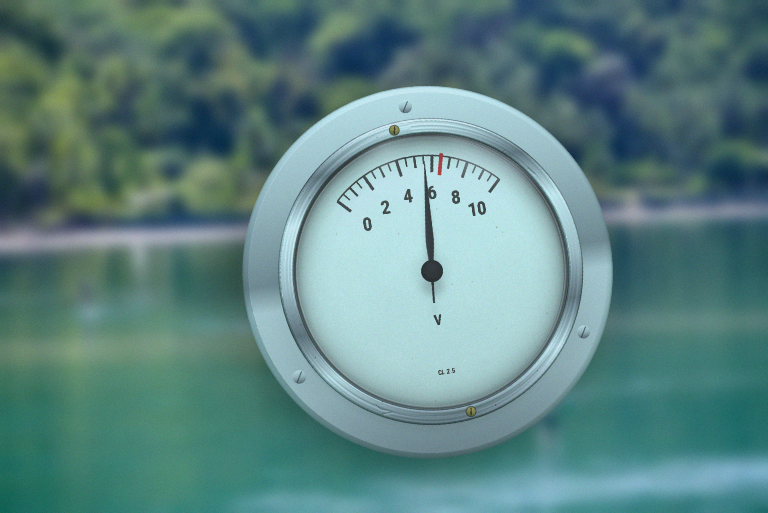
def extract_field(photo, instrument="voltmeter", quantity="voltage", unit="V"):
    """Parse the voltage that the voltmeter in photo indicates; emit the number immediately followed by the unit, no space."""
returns 5.5V
